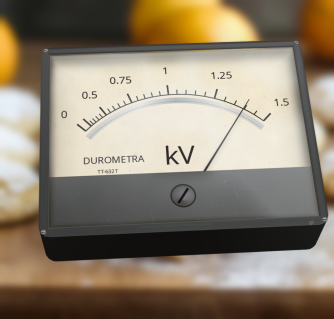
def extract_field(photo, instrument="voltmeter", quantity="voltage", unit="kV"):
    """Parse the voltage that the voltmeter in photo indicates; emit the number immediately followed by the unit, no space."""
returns 1.4kV
